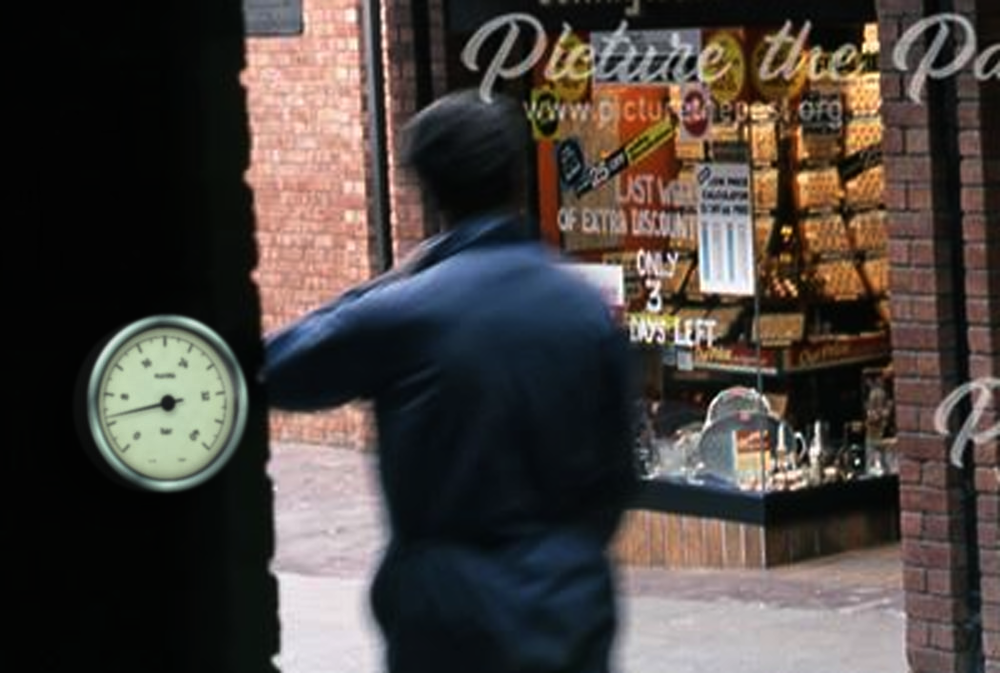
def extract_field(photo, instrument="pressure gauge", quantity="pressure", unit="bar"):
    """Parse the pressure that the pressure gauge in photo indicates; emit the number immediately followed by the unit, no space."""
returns 5bar
